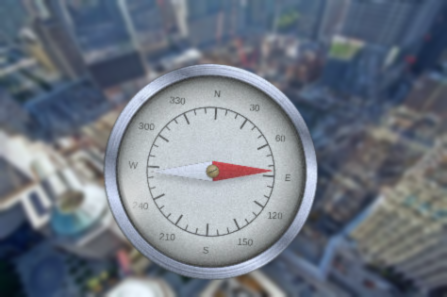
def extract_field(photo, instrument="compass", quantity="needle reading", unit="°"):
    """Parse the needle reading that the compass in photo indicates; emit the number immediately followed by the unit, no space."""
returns 85°
